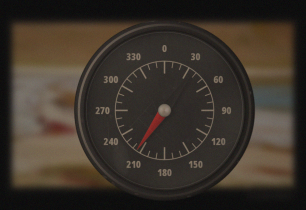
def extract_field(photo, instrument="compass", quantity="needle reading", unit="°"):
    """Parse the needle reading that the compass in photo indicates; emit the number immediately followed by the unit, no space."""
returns 215°
